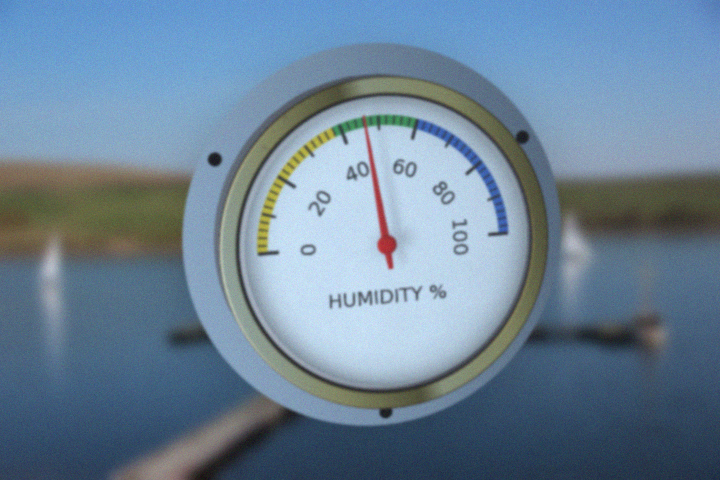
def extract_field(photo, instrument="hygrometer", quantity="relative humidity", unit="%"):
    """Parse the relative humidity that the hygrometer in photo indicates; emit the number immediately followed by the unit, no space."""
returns 46%
